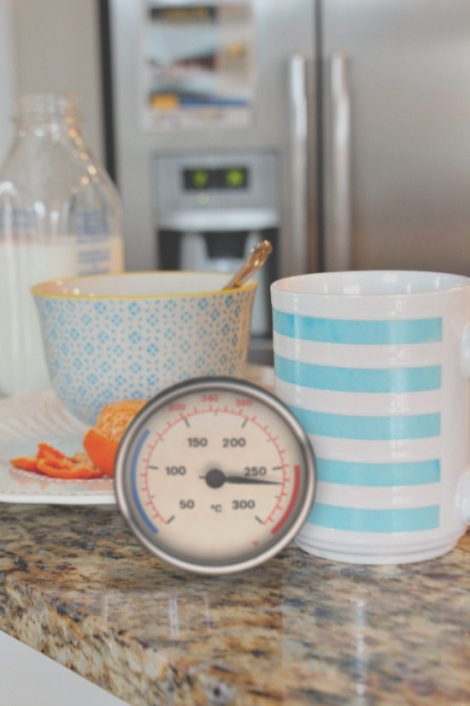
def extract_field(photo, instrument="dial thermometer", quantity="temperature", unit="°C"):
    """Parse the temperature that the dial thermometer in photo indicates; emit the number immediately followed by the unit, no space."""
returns 262.5°C
